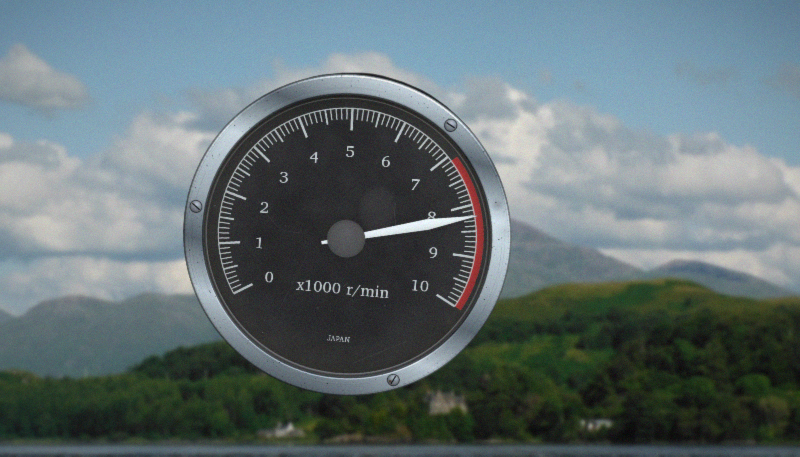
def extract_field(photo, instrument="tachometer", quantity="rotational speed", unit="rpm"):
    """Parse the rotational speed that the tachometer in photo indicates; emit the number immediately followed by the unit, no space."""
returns 8200rpm
